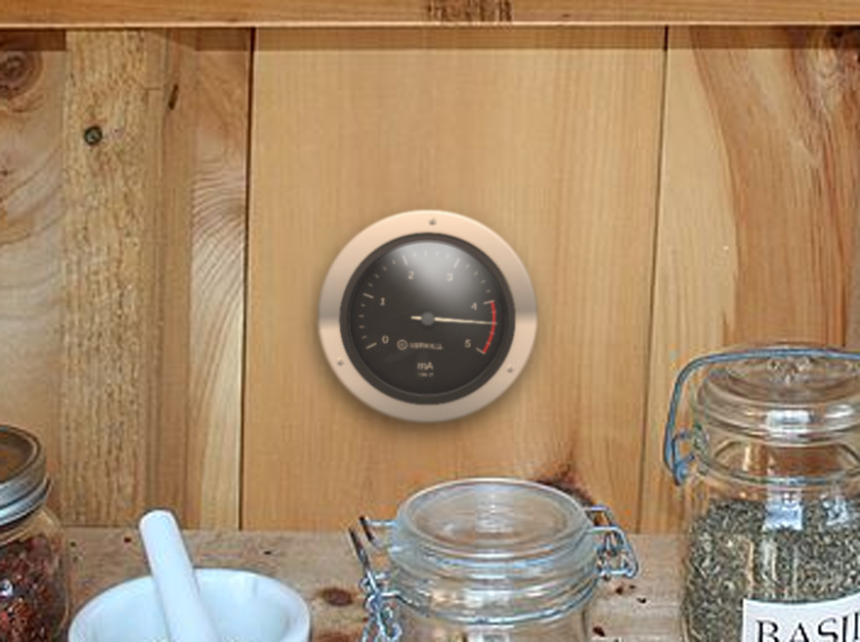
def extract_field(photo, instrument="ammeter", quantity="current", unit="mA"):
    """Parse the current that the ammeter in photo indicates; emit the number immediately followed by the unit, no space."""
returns 4.4mA
